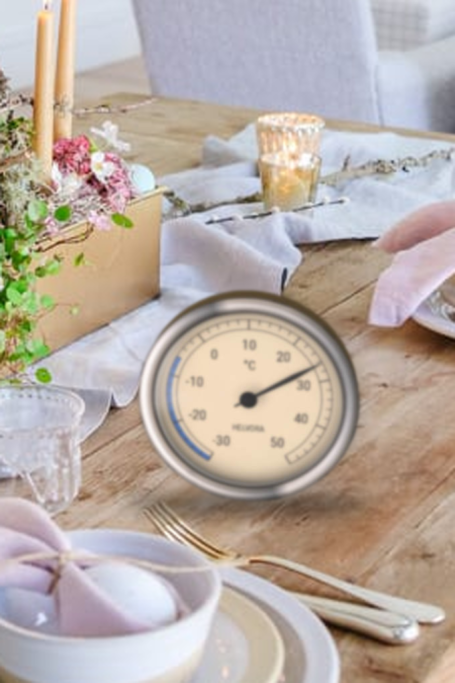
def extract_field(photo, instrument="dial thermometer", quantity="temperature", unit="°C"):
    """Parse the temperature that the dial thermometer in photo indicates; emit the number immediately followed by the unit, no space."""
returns 26°C
